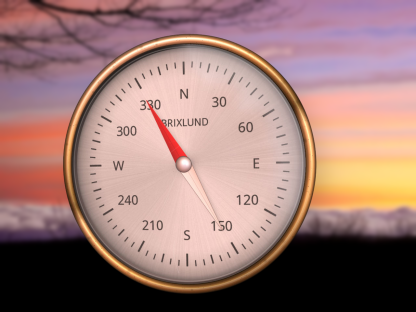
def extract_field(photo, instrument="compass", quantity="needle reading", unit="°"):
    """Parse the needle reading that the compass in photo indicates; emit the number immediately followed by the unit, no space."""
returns 330°
